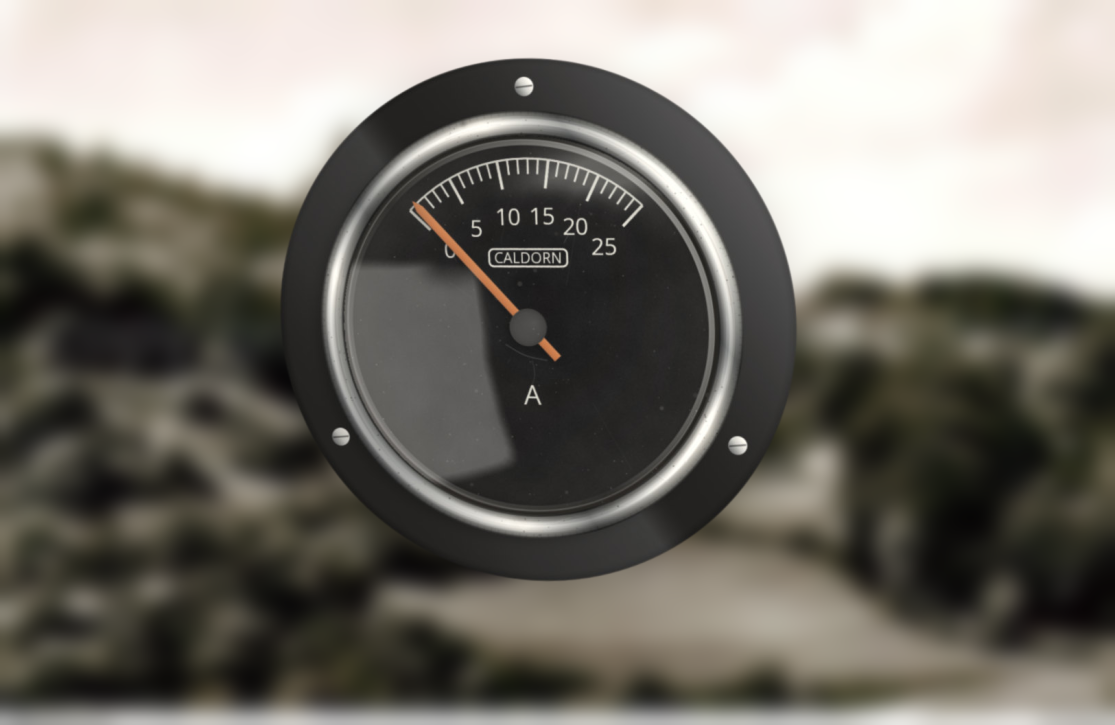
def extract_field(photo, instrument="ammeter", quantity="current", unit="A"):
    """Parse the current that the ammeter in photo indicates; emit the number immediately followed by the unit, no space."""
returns 1A
